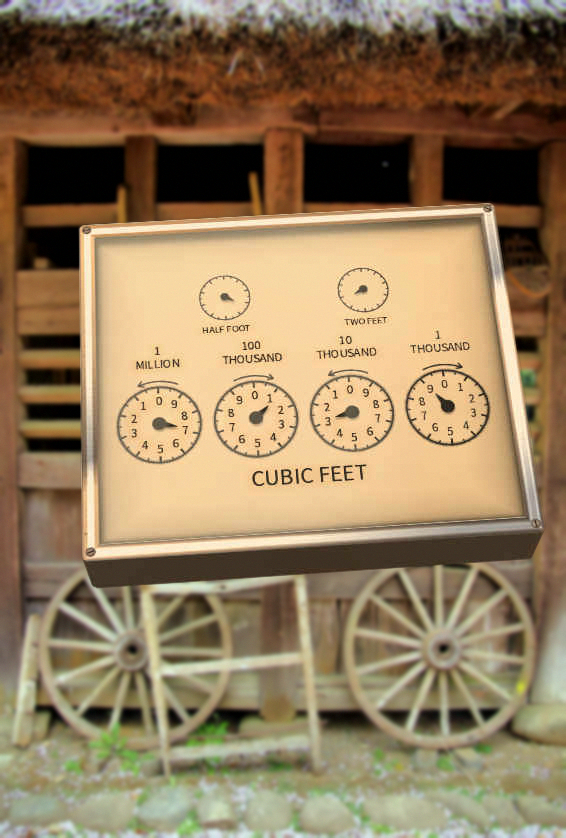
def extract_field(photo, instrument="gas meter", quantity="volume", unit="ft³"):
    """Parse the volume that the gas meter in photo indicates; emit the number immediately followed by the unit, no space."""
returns 712900ft³
